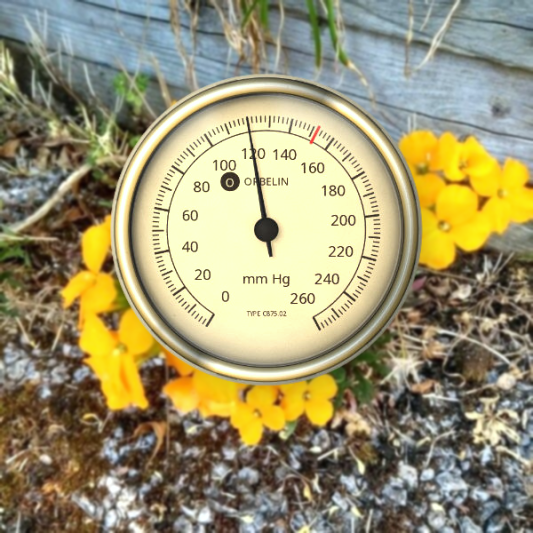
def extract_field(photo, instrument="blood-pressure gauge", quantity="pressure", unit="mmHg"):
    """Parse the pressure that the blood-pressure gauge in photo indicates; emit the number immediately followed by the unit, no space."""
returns 120mmHg
